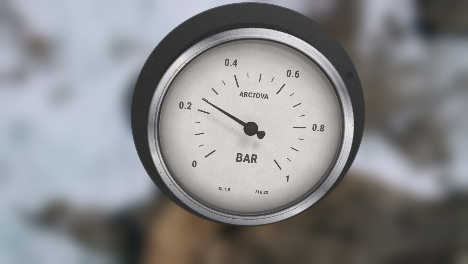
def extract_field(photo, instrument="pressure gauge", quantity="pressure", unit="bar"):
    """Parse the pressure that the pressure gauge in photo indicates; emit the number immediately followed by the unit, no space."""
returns 0.25bar
